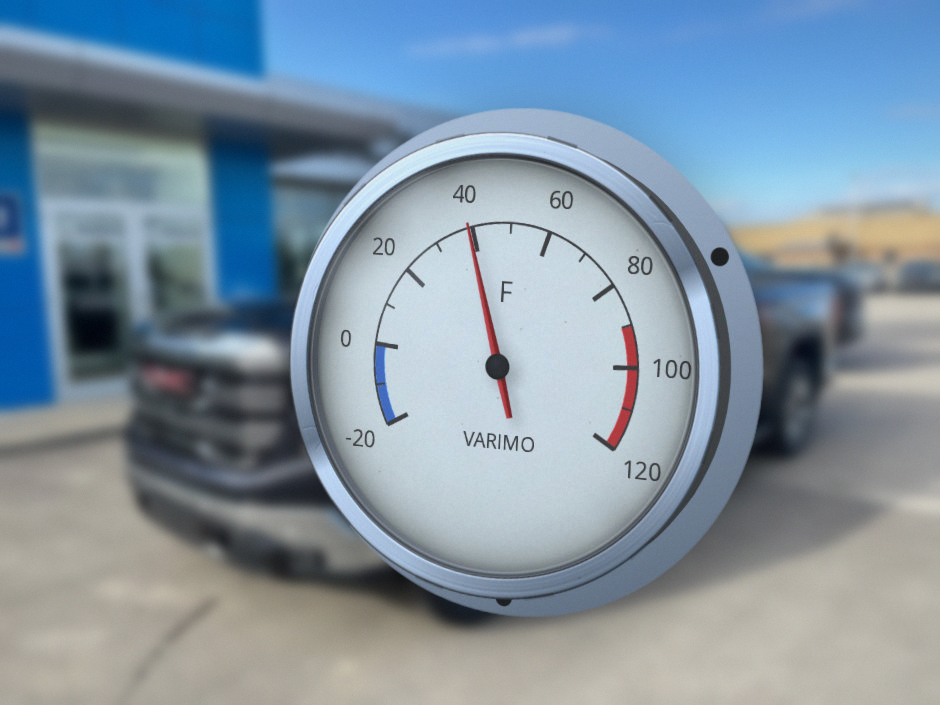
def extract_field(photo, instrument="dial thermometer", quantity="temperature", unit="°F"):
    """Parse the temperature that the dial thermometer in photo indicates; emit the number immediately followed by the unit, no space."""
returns 40°F
